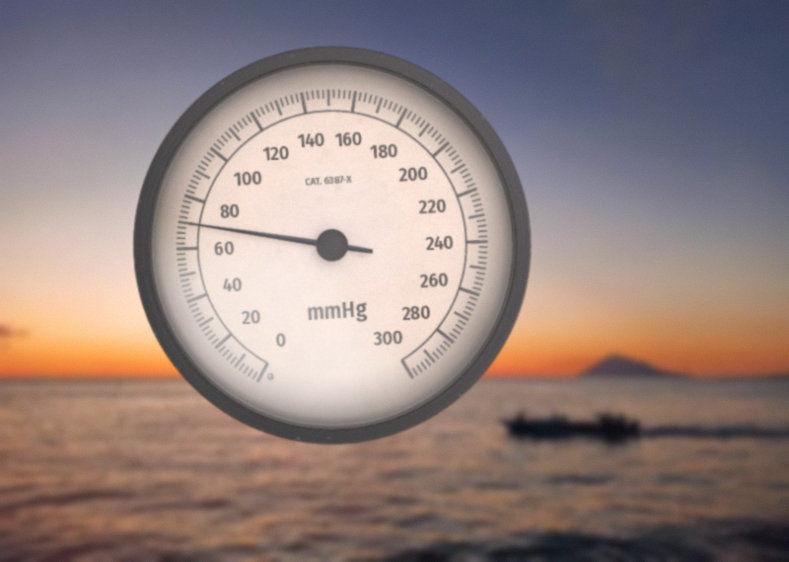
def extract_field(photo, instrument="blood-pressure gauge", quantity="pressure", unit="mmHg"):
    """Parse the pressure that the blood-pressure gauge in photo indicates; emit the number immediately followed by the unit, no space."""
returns 70mmHg
